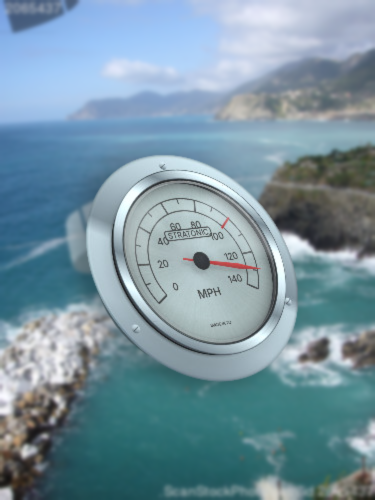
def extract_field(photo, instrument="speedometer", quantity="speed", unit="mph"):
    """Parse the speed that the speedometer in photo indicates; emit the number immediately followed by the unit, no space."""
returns 130mph
